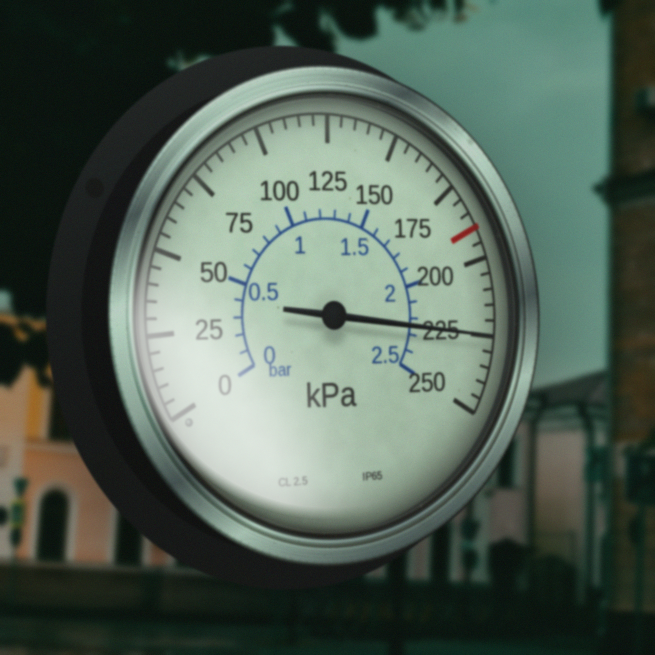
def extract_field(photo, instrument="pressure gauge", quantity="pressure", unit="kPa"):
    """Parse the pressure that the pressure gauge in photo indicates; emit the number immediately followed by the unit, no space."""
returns 225kPa
